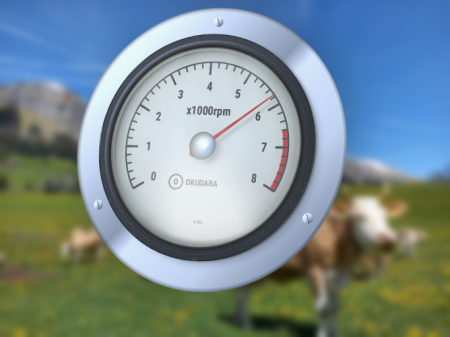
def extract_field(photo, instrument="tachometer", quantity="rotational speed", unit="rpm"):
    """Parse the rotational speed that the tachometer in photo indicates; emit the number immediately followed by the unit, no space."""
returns 5800rpm
